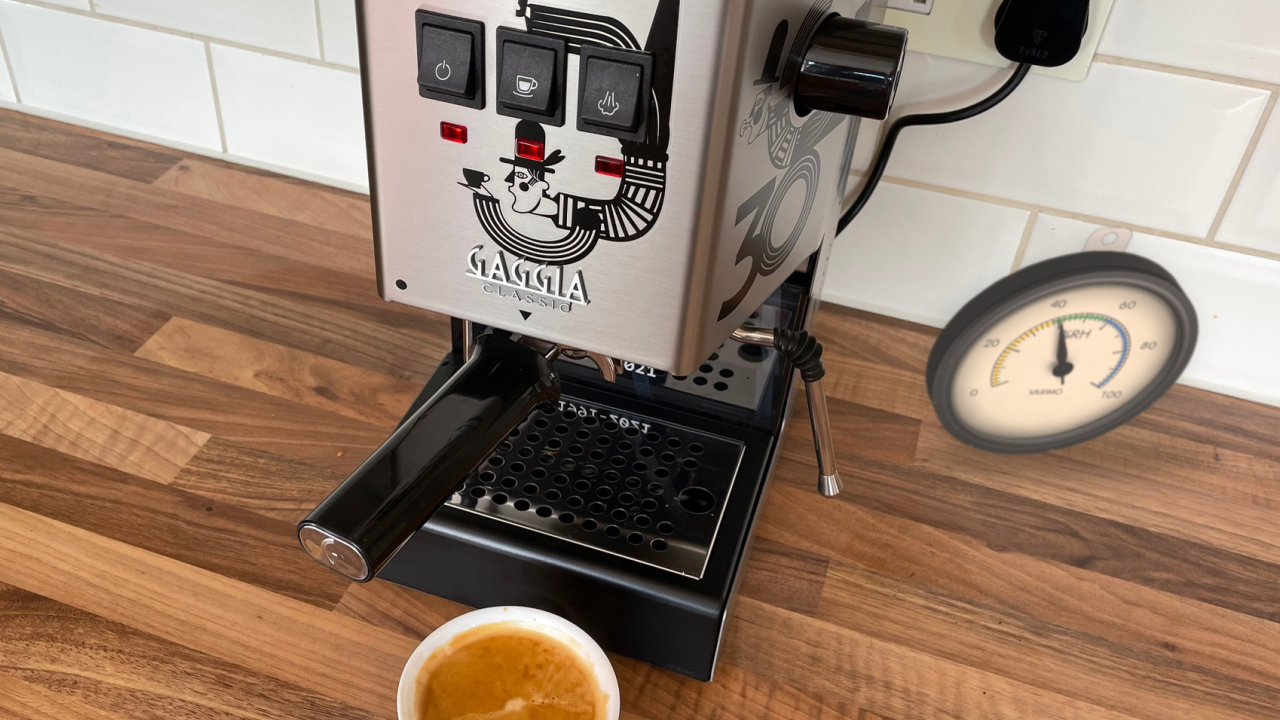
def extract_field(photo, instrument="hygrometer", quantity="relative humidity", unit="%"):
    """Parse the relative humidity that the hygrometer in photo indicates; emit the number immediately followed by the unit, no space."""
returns 40%
